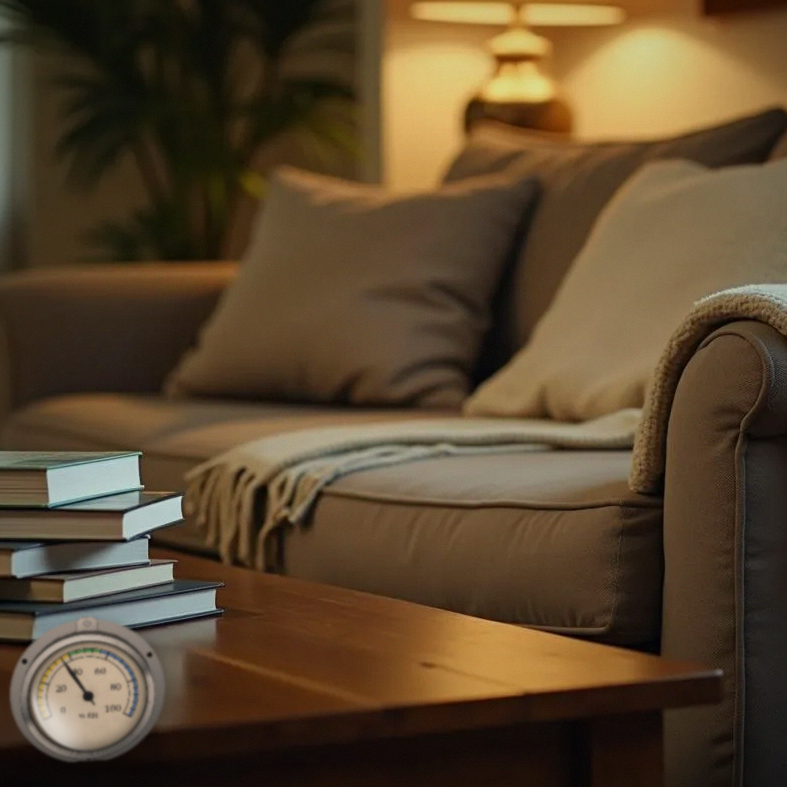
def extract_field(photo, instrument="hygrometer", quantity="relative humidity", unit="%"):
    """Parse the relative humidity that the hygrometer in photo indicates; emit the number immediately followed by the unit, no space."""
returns 36%
